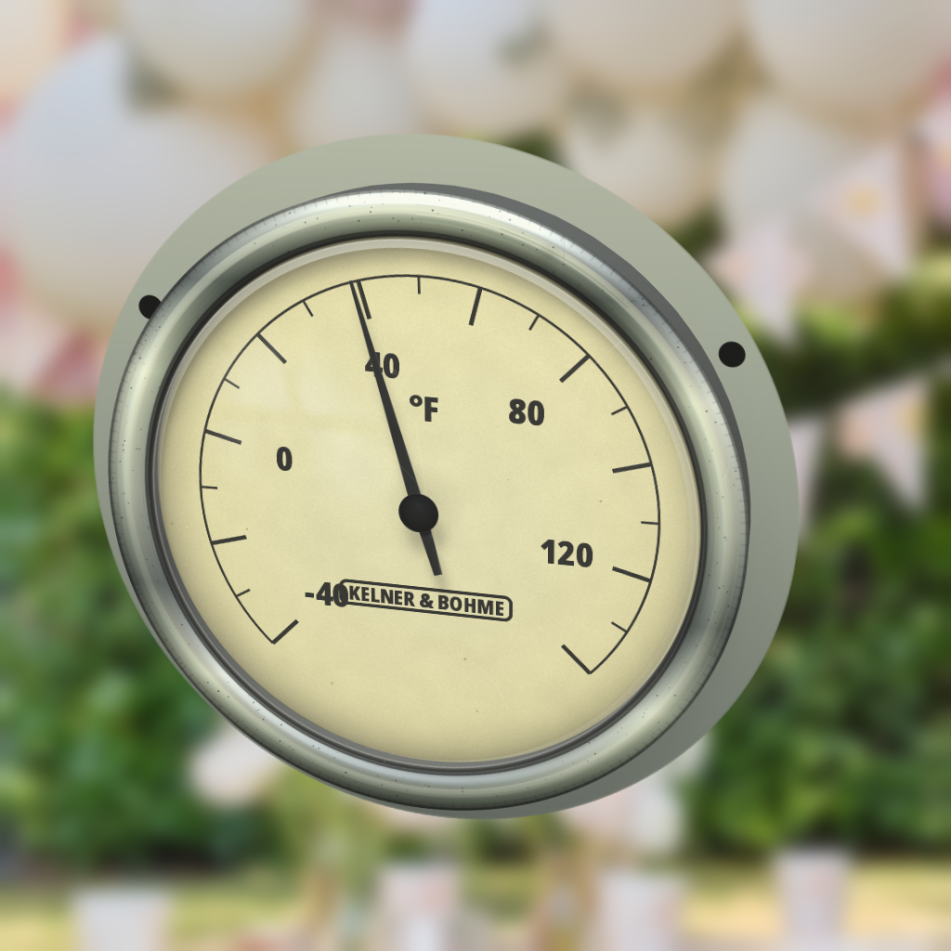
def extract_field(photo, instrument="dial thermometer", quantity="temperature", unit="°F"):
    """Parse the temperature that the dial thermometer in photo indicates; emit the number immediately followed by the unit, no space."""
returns 40°F
